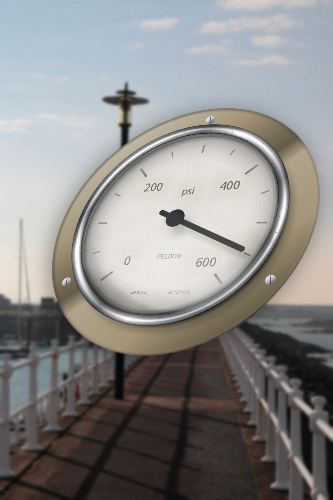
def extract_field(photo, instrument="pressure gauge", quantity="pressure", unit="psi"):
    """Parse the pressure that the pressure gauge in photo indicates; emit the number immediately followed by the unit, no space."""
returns 550psi
